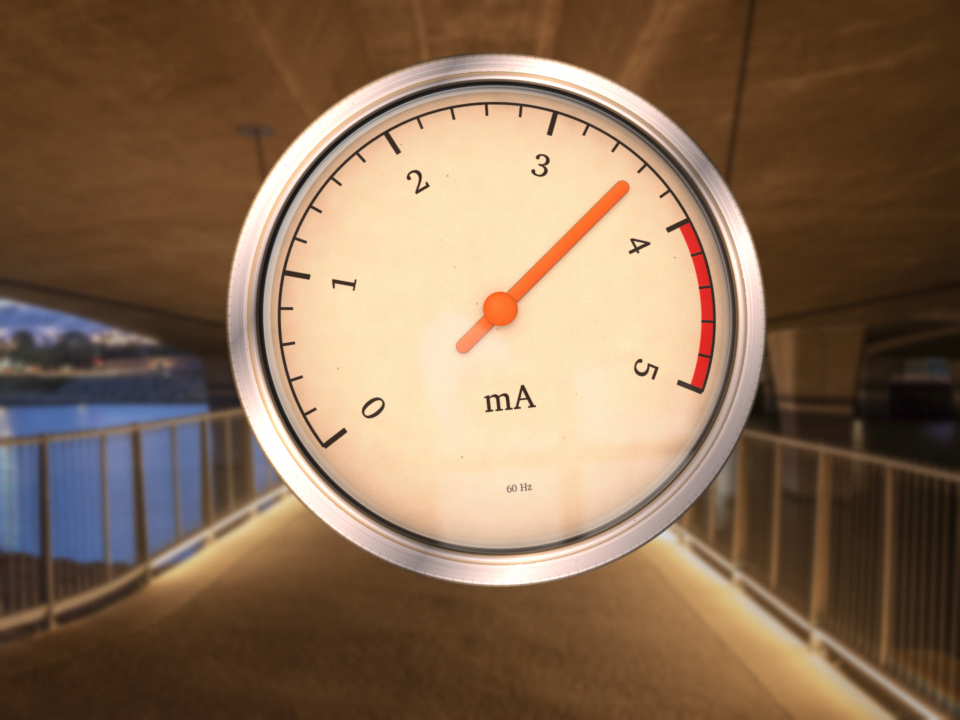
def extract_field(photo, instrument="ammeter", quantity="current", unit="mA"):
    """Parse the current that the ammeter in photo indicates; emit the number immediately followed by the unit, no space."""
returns 3.6mA
